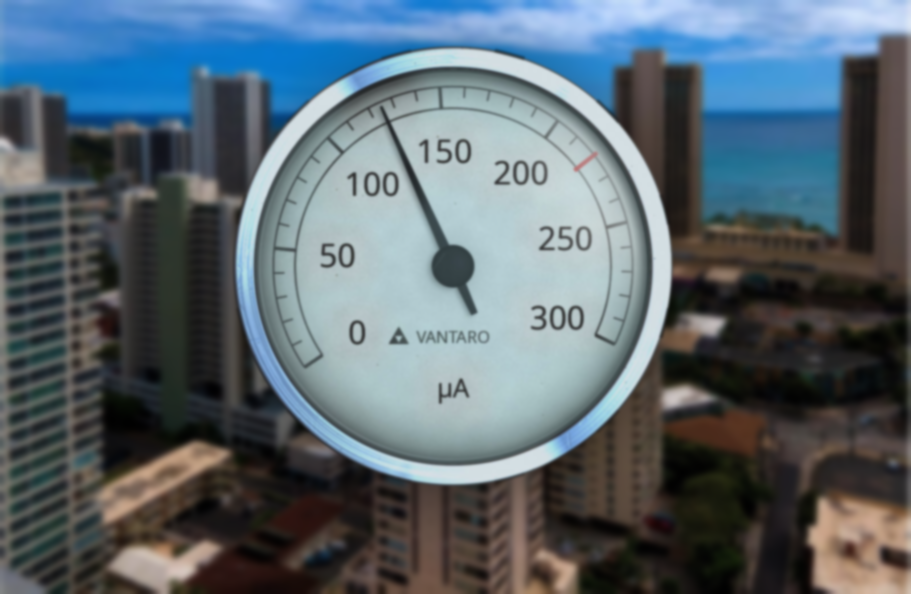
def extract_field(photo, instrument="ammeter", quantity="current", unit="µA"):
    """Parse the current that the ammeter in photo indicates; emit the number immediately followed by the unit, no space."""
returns 125µA
